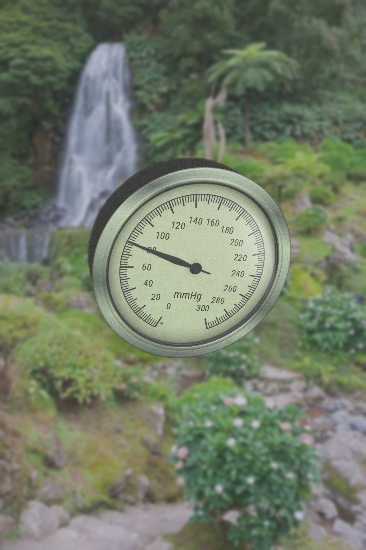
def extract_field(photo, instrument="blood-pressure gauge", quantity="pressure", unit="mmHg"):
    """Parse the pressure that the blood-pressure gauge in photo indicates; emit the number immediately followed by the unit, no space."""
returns 80mmHg
